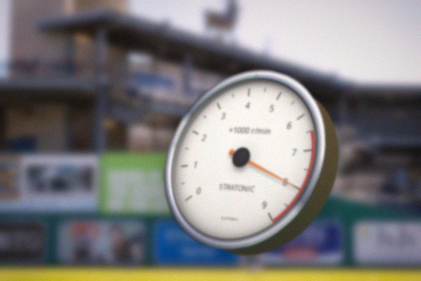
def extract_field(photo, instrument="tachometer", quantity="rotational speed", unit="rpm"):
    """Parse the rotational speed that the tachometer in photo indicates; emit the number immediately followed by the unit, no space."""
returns 8000rpm
